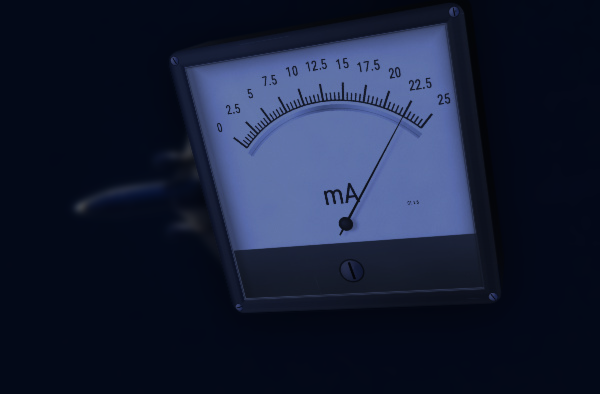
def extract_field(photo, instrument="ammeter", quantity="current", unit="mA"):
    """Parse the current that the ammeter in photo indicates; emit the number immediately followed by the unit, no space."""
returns 22.5mA
